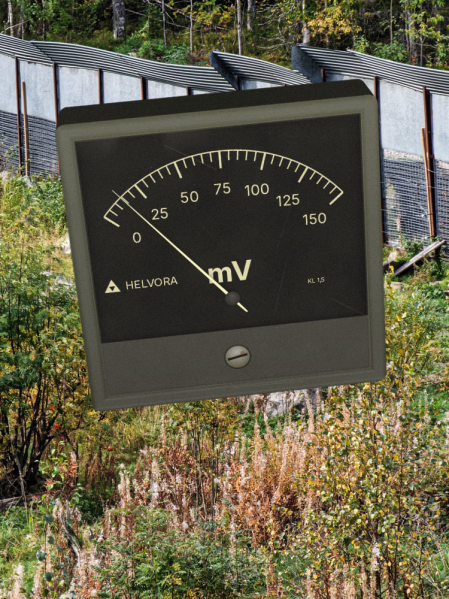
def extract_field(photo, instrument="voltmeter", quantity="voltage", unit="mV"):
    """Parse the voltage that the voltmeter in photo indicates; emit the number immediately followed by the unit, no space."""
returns 15mV
